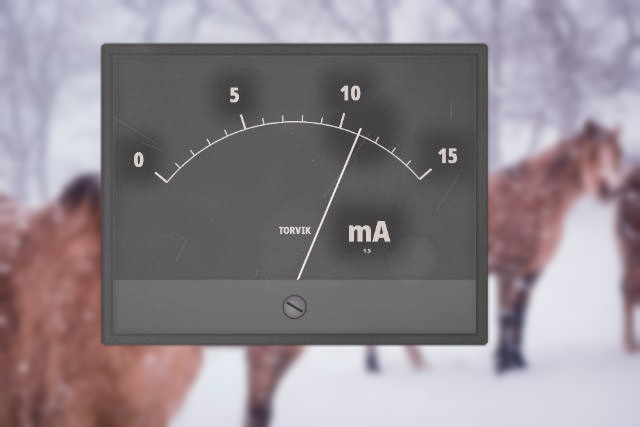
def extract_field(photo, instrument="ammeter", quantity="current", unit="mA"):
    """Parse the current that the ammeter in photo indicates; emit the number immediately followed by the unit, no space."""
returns 11mA
